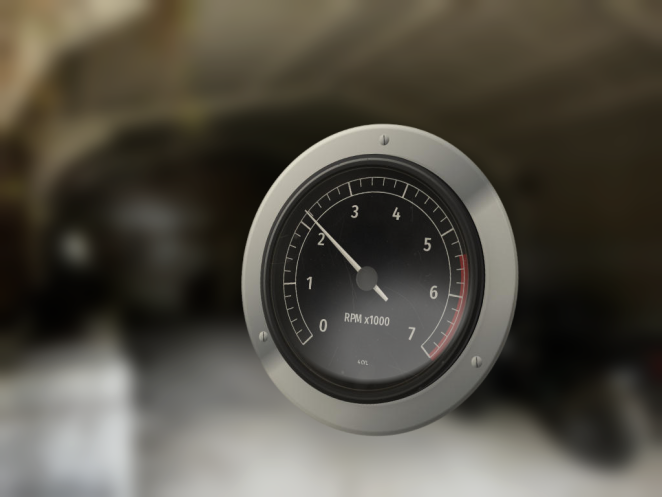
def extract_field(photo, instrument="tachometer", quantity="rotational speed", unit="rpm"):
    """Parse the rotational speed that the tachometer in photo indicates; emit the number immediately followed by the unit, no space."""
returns 2200rpm
